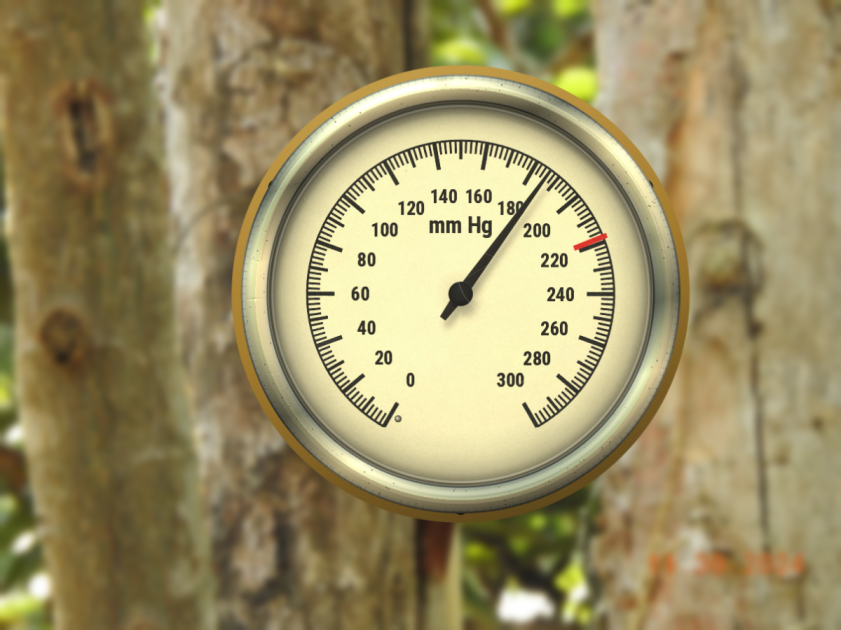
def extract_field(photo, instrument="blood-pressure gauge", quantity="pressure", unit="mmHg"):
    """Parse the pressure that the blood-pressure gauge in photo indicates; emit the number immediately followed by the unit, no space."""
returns 186mmHg
